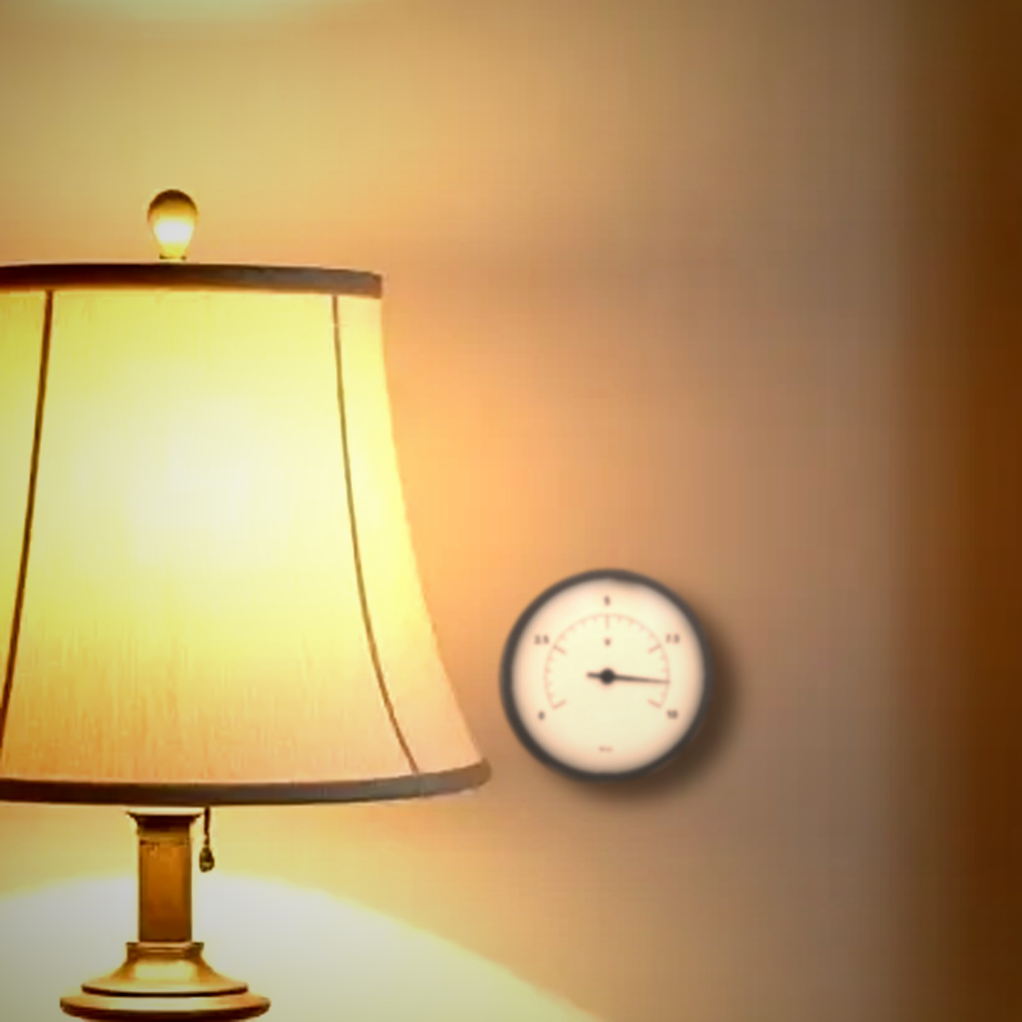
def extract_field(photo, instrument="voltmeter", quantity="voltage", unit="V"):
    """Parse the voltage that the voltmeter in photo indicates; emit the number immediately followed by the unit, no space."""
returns 9V
